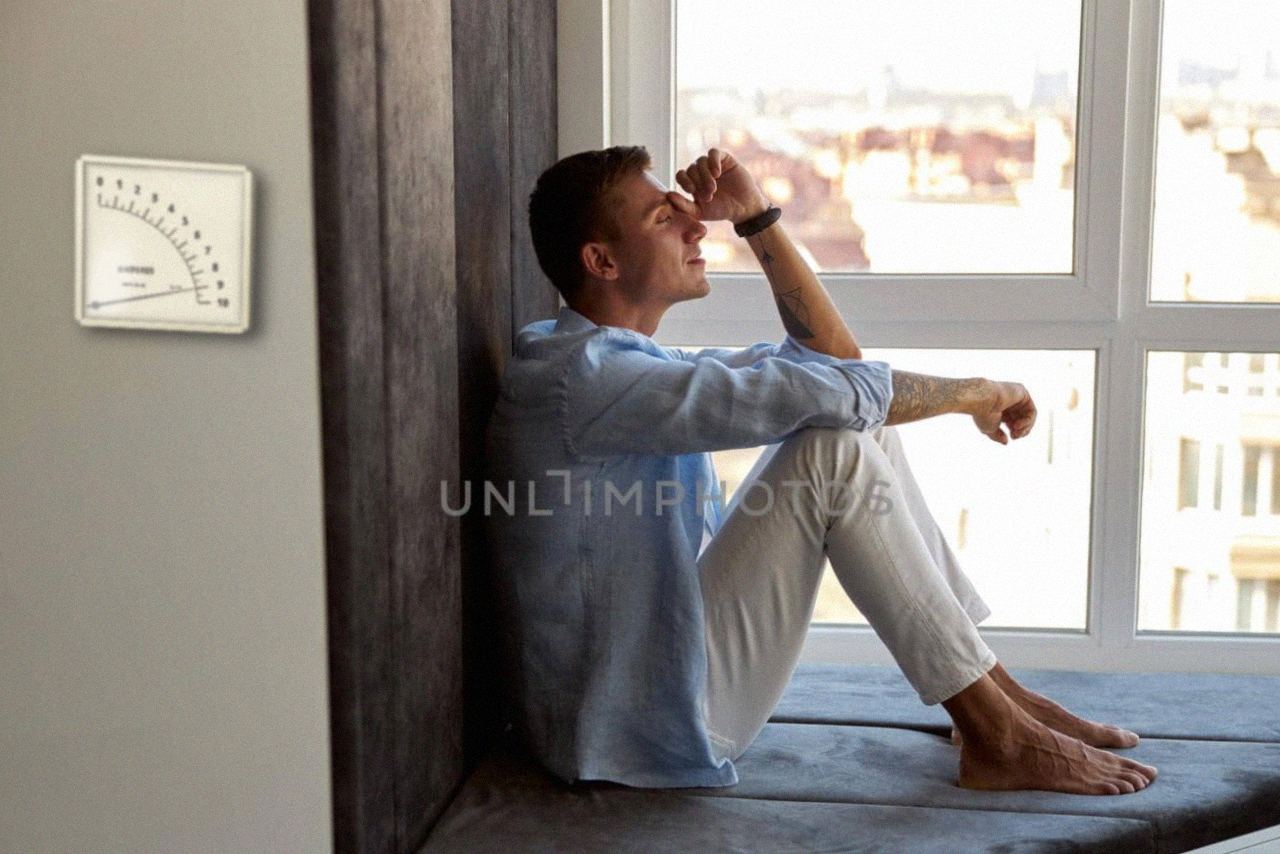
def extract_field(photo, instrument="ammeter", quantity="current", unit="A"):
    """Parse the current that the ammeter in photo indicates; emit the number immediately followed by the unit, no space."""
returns 9A
